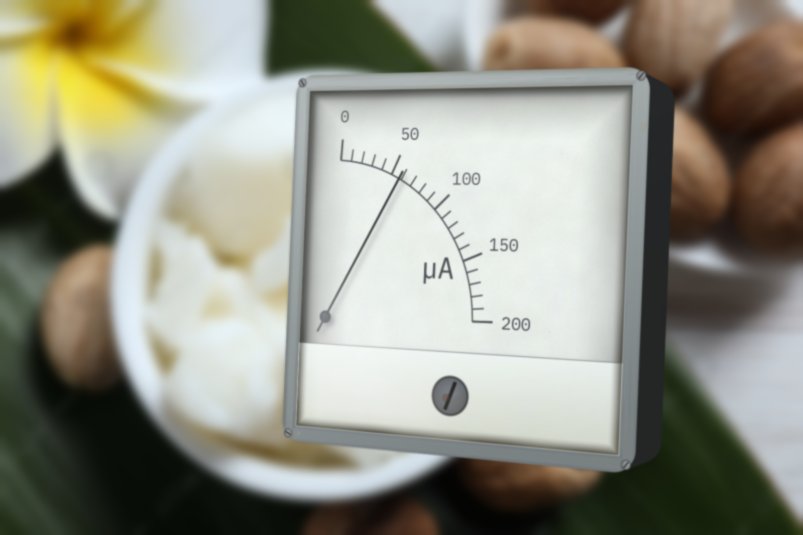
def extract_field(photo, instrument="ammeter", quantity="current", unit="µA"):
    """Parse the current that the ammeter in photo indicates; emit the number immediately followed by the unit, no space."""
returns 60µA
